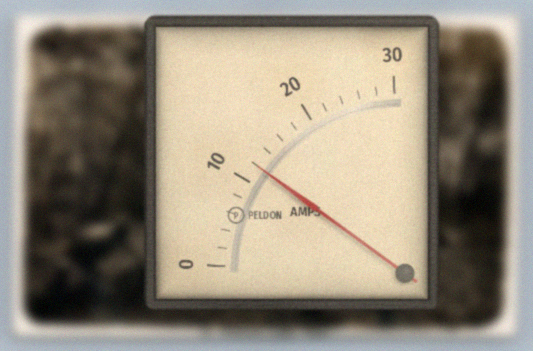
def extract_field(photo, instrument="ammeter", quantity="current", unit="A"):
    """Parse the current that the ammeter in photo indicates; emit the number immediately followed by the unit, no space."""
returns 12A
